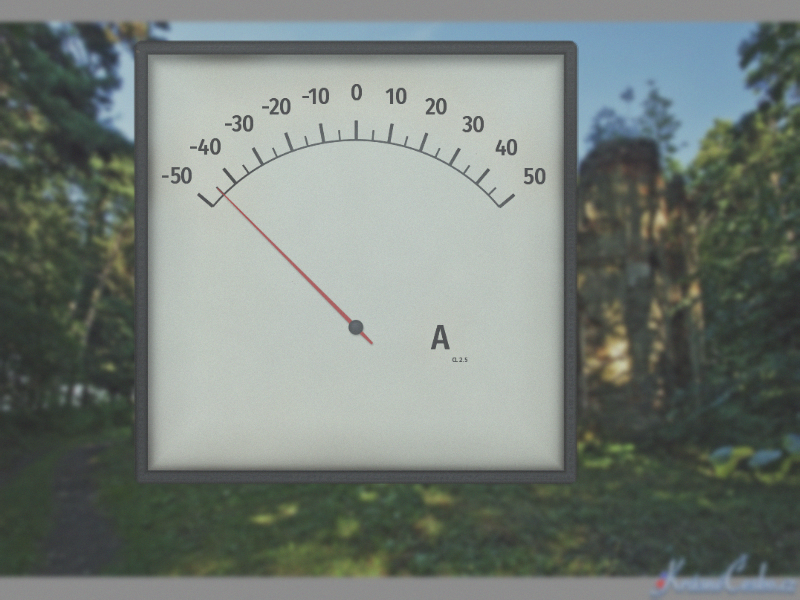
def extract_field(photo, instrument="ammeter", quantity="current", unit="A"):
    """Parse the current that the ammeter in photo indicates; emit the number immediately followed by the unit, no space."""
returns -45A
